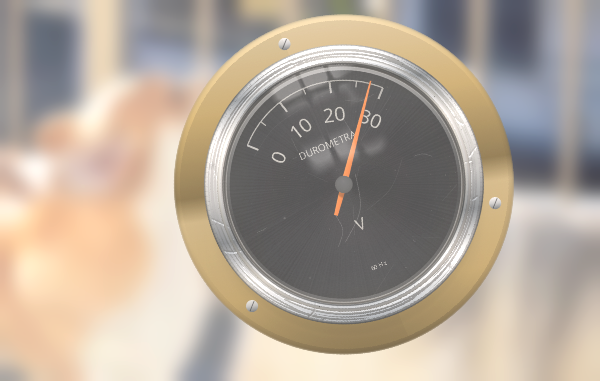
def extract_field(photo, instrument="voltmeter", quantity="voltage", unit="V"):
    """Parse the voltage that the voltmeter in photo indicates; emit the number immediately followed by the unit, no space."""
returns 27.5V
